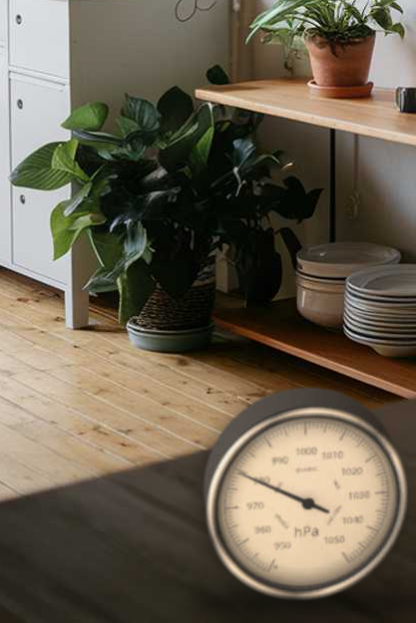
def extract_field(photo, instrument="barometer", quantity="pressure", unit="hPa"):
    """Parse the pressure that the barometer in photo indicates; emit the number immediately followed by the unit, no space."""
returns 980hPa
